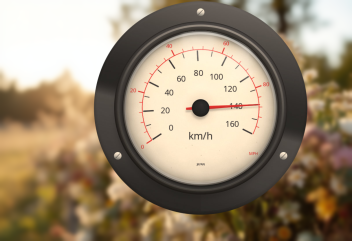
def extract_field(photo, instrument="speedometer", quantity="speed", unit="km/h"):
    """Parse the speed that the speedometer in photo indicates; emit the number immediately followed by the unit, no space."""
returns 140km/h
